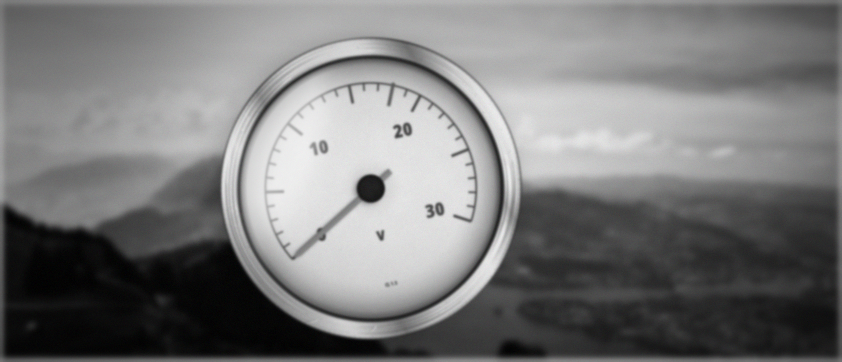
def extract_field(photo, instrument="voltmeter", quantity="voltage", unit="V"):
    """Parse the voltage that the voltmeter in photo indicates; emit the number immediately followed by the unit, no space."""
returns 0V
